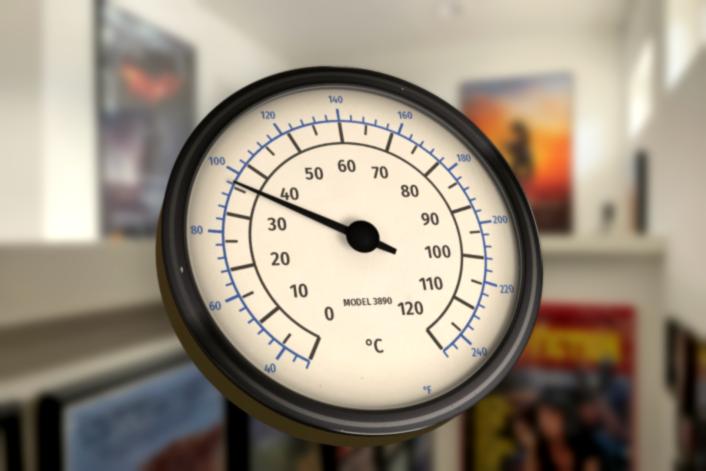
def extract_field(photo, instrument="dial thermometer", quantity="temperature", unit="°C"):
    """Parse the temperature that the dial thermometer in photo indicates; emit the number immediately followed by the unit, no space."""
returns 35°C
